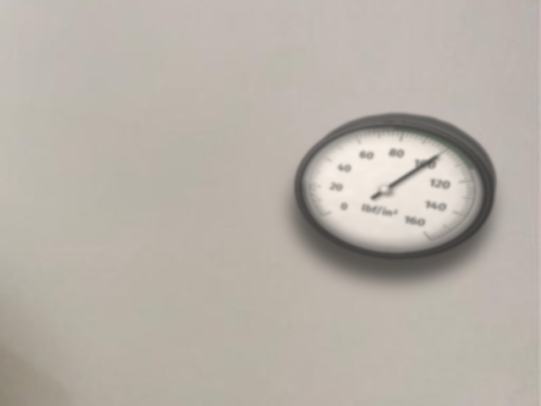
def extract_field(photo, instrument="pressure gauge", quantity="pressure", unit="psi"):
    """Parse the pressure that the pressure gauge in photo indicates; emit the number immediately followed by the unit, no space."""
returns 100psi
